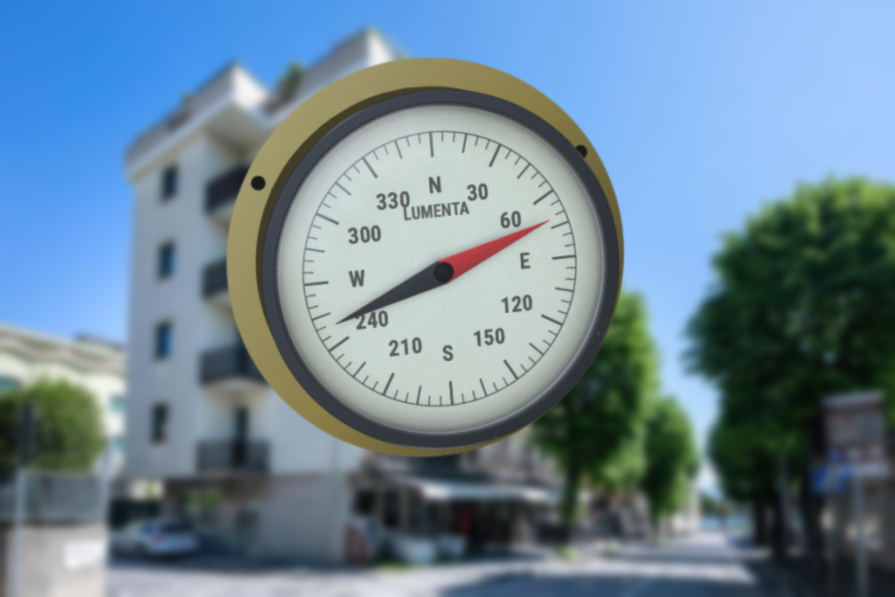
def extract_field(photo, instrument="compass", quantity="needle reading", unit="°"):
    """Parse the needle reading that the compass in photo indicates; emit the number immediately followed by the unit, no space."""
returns 70°
